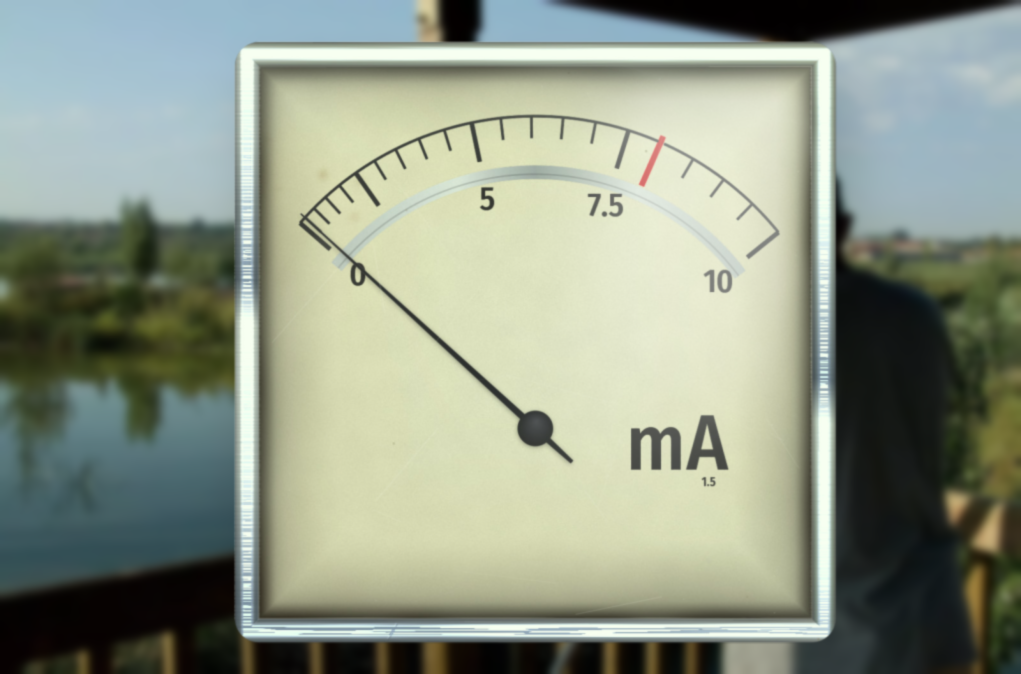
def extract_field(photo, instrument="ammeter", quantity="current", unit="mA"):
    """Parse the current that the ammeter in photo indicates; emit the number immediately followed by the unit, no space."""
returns 0.5mA
